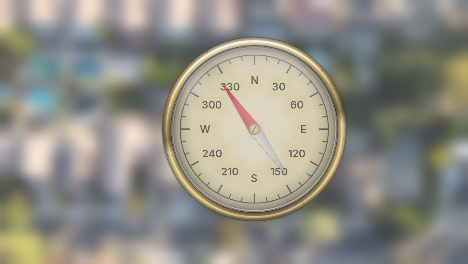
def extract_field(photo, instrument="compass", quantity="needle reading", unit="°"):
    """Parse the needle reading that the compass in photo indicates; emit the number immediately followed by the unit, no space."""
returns 325°
